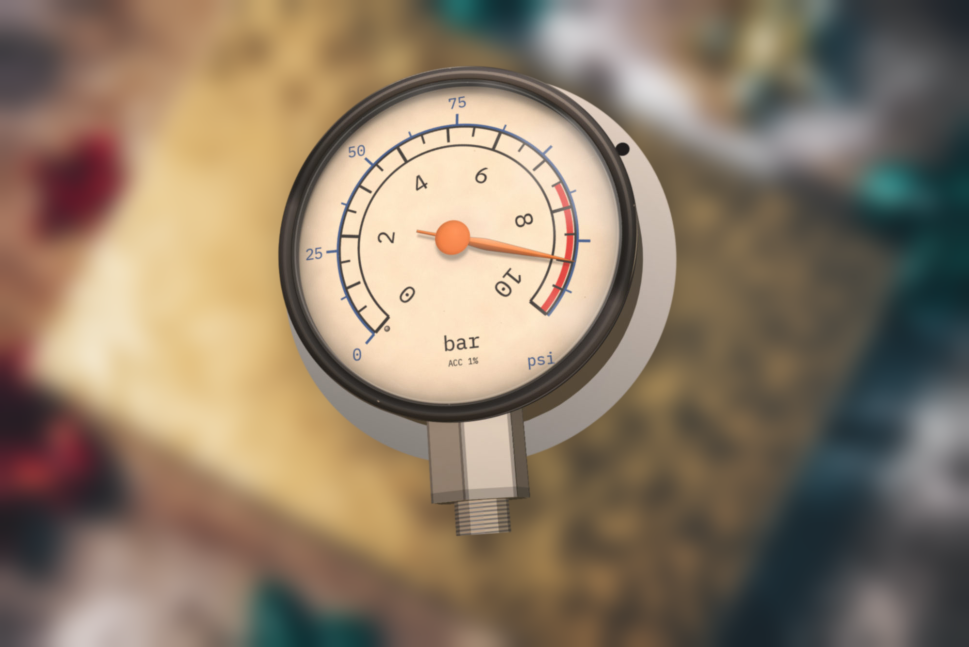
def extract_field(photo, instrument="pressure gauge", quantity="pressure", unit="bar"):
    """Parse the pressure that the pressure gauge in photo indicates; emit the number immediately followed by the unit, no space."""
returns 9bar
